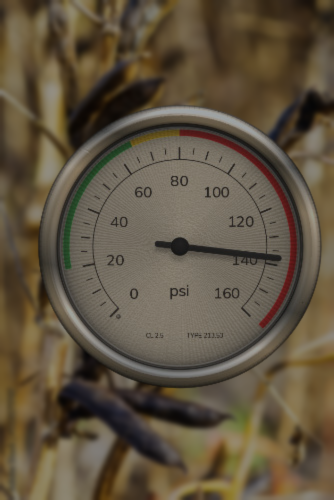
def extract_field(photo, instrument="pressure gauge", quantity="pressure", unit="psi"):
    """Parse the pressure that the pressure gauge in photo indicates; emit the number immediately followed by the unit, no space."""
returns 137.5psi
